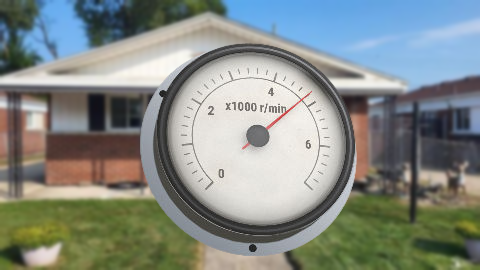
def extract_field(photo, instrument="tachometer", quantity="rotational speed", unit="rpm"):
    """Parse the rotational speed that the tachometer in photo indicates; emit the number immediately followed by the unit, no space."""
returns 4800rpm
